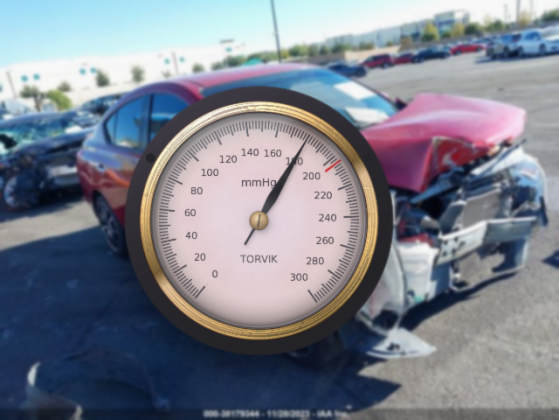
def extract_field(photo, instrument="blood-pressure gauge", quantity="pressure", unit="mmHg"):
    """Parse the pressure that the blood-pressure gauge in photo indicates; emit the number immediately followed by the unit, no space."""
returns 180mmHg
